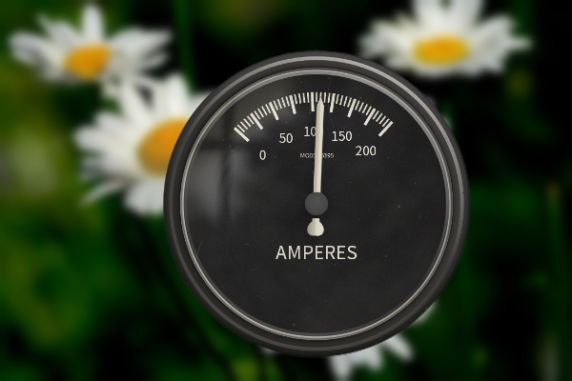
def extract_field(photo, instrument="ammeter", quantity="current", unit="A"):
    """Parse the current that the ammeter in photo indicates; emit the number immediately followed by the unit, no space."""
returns 110A
